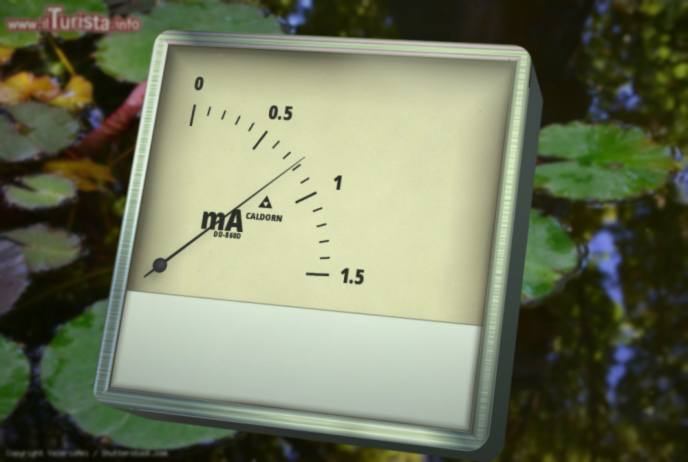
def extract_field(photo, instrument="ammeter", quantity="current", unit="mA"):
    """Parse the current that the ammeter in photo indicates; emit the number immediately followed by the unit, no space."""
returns 0.8mA
